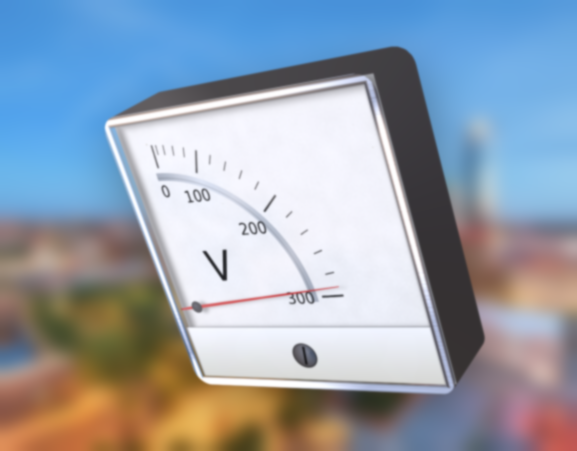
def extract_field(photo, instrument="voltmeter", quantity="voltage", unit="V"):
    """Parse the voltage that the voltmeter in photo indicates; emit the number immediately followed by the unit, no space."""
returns 290V
